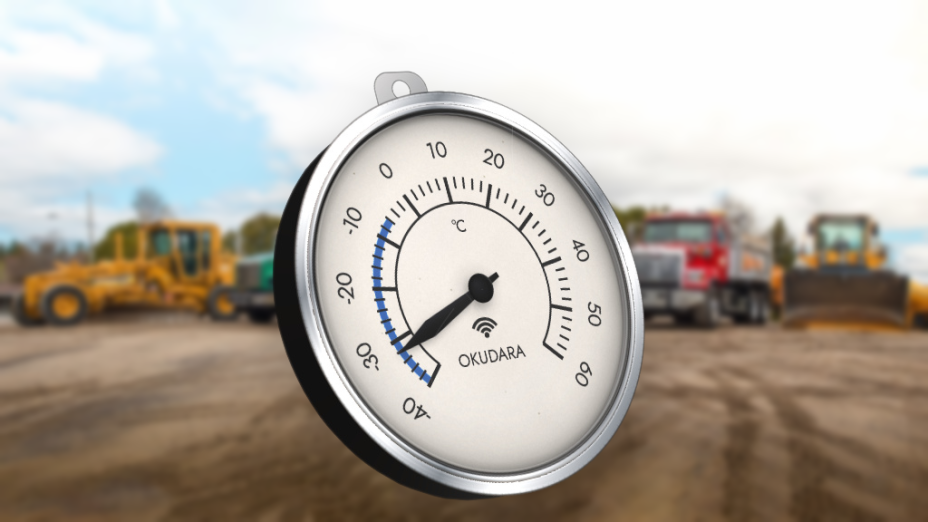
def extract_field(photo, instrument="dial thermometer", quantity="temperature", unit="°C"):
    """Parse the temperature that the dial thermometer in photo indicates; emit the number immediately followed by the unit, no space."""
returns -32°C
